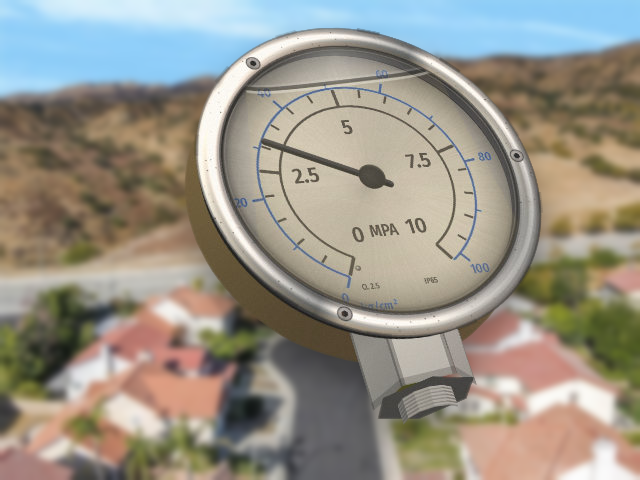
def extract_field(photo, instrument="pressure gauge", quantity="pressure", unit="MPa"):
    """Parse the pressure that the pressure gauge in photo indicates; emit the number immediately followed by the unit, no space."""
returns 3MPa
